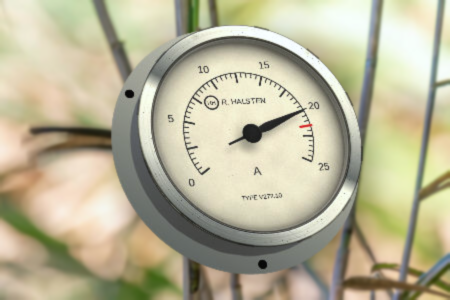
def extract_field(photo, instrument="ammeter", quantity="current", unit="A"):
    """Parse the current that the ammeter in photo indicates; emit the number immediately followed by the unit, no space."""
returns 20A
